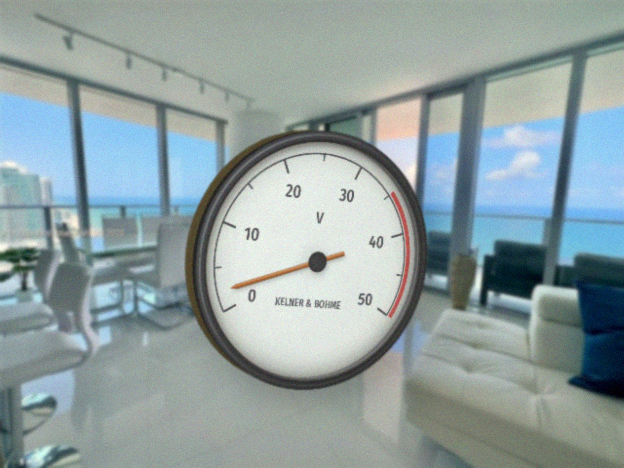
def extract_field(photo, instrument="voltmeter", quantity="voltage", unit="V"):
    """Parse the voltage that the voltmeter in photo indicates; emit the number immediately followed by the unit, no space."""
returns 2.5V
